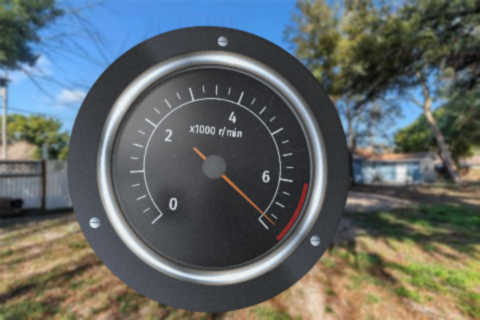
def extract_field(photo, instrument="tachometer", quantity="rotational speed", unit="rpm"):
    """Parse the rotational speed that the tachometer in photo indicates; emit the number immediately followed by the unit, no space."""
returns 6875rpm
